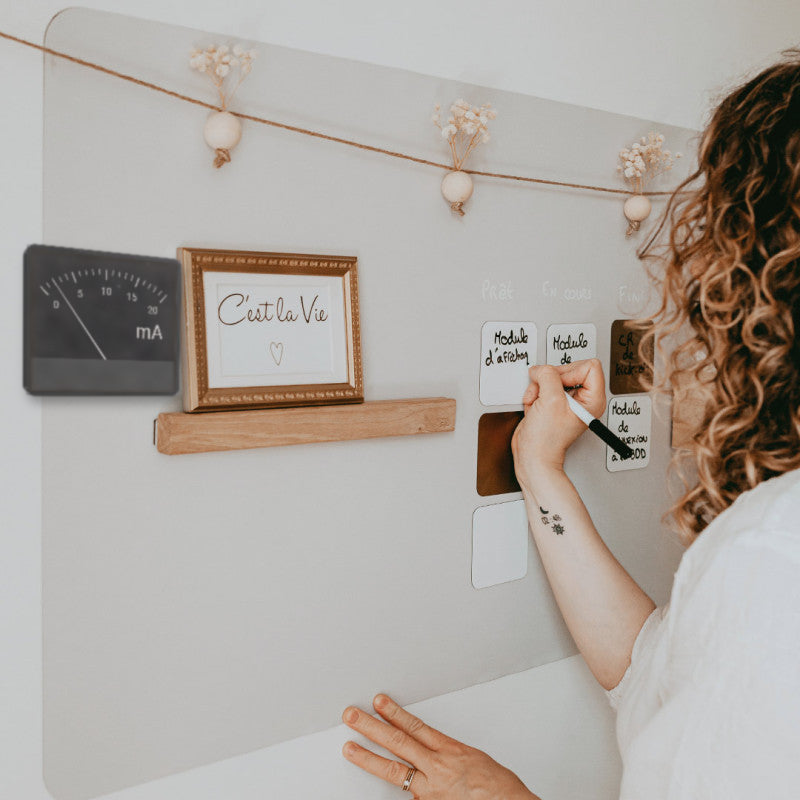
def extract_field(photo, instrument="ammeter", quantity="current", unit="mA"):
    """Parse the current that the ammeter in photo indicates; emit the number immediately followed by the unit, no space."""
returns 2mA
